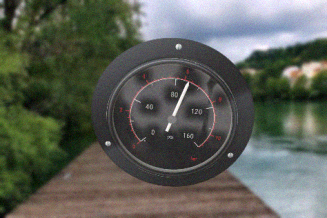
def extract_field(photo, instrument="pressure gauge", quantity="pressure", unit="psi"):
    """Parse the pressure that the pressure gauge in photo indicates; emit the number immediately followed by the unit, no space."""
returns 90psi
